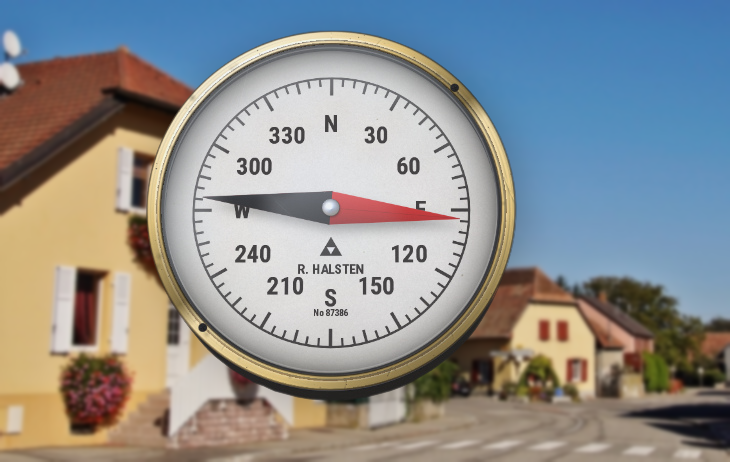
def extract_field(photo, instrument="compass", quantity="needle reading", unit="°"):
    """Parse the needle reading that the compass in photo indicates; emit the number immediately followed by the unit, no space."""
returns 95°
